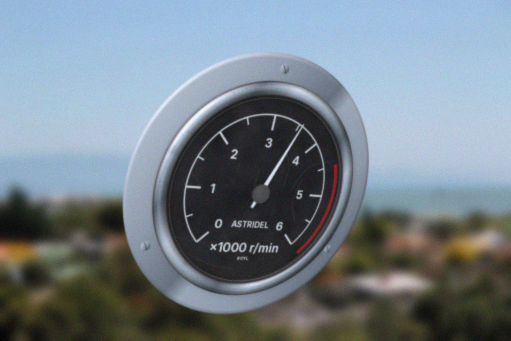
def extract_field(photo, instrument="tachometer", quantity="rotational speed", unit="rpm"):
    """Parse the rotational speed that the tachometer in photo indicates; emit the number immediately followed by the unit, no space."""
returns 3500rpm
